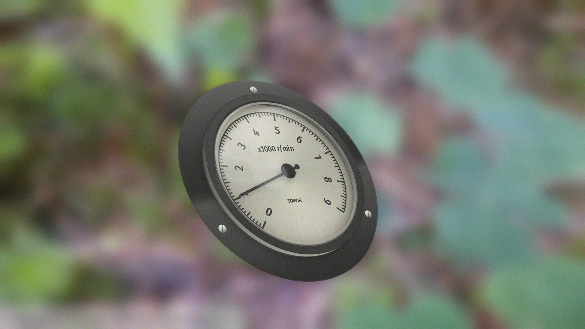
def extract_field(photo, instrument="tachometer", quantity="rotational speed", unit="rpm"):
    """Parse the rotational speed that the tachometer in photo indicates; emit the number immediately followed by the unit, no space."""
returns 1000rpm
